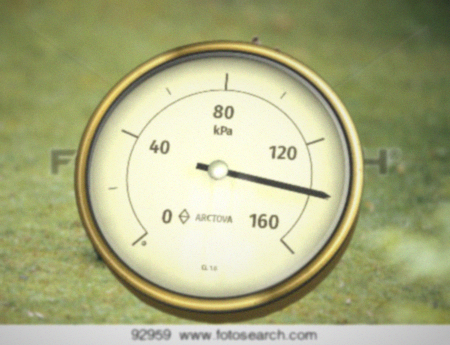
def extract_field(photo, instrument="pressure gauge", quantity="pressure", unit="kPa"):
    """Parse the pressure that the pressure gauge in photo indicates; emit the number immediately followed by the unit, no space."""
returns 140kPa
